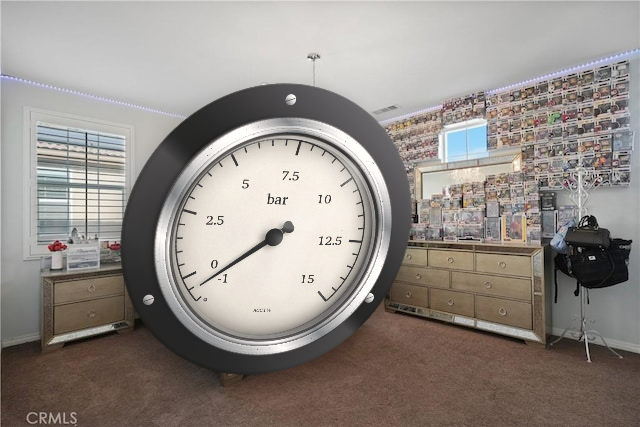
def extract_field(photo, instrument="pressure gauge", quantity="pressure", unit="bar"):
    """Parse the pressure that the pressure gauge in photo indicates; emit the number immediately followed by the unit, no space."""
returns -0.5bar
